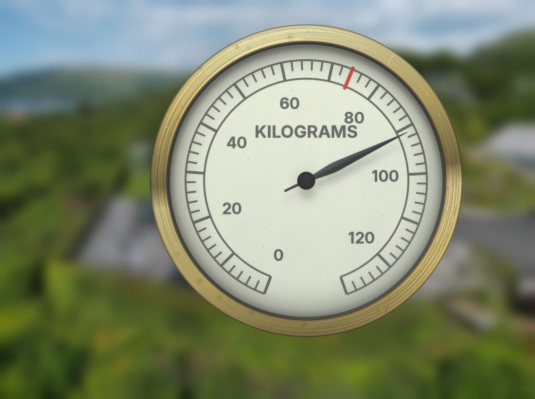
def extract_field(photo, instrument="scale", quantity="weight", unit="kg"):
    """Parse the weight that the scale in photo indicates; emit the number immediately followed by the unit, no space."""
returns 91kg
